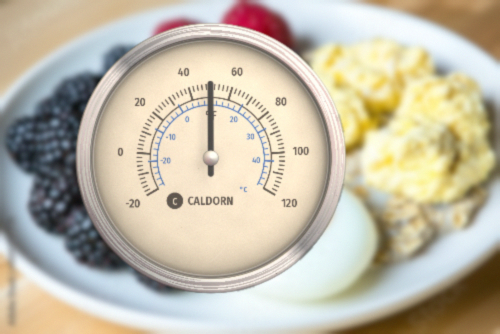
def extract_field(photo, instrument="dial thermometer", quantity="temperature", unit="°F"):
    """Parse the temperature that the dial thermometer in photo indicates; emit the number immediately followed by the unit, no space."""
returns 50°F
